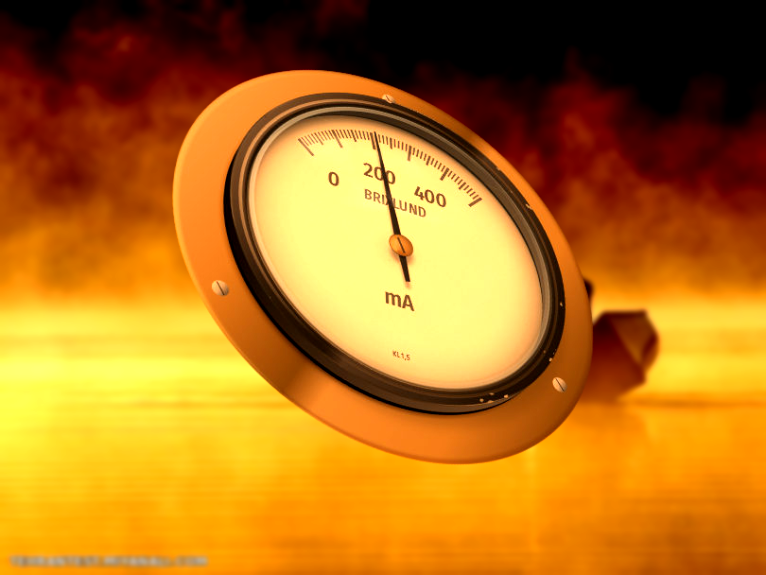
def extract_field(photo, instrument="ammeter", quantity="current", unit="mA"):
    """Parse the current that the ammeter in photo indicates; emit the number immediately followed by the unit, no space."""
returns 200mA
